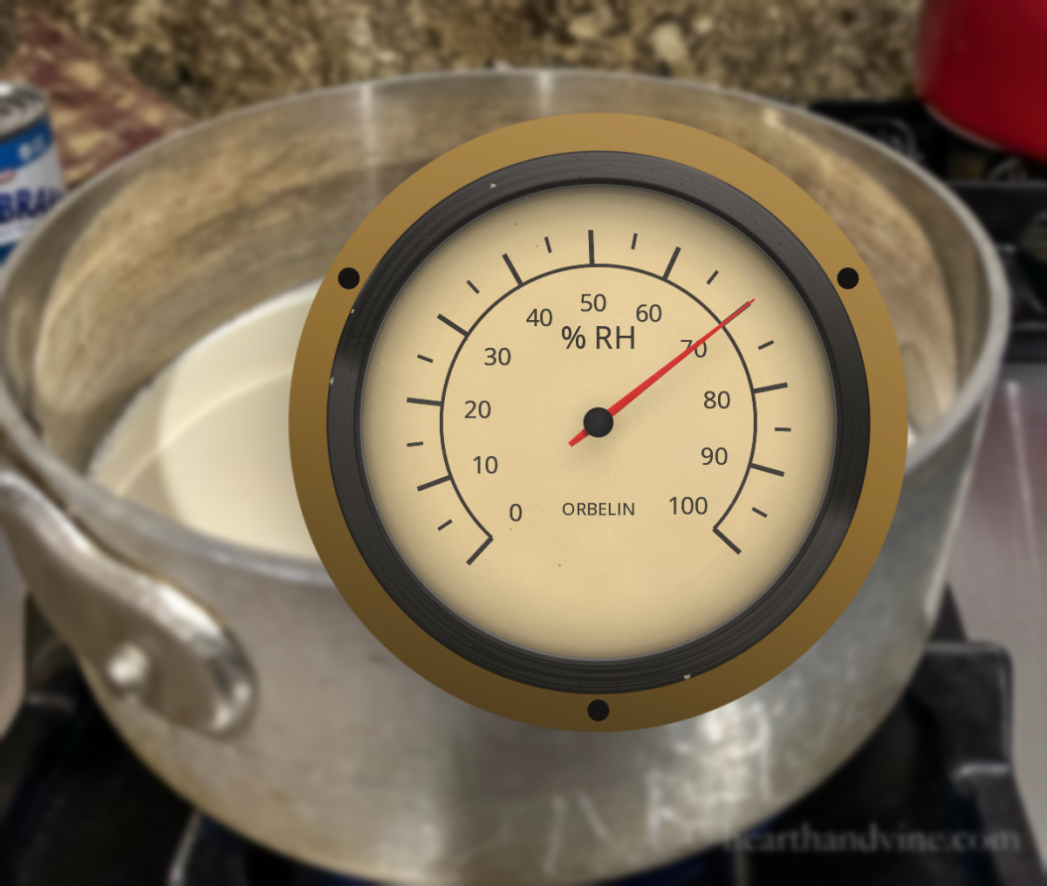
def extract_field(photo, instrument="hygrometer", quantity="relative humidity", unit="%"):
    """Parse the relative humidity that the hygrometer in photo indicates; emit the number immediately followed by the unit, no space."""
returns 70%
